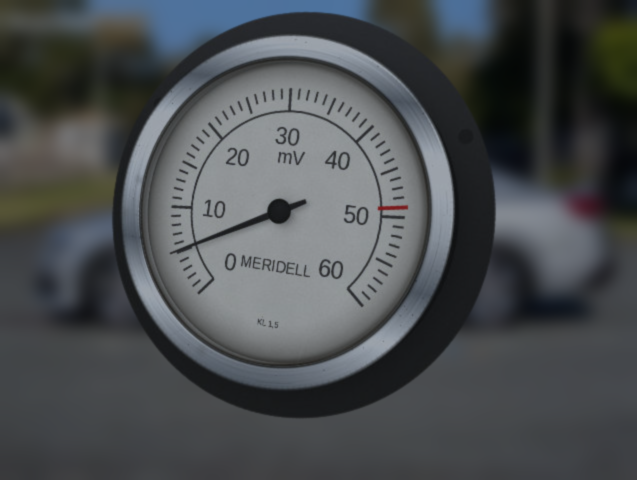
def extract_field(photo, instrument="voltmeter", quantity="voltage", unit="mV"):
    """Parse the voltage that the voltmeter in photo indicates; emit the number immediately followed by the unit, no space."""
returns 5mV
